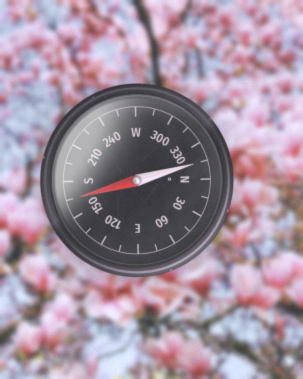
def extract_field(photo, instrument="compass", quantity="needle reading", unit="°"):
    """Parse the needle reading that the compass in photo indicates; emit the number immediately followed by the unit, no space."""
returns 165°
